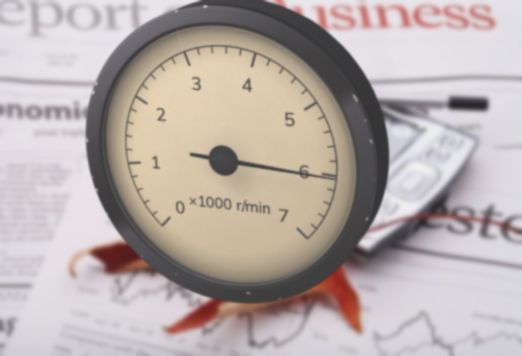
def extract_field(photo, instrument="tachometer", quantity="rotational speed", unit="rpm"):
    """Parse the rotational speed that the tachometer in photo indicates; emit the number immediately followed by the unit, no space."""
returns 6000rpm
